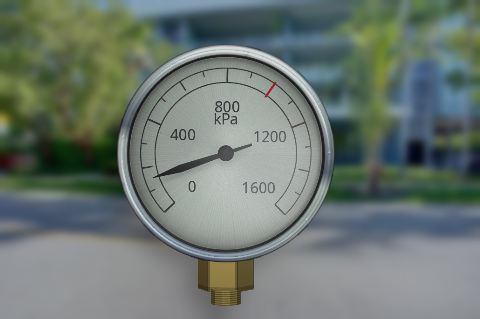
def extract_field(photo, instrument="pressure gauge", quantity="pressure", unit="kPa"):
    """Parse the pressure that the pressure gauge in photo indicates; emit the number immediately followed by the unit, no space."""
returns 150kPa
